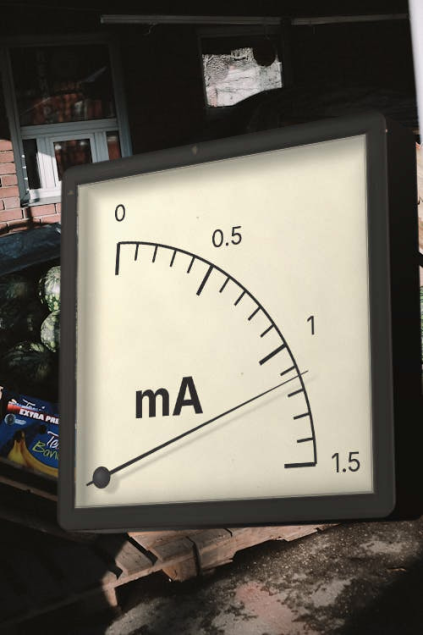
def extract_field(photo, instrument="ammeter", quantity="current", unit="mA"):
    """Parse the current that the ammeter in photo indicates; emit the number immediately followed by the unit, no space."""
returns 1.15mA
